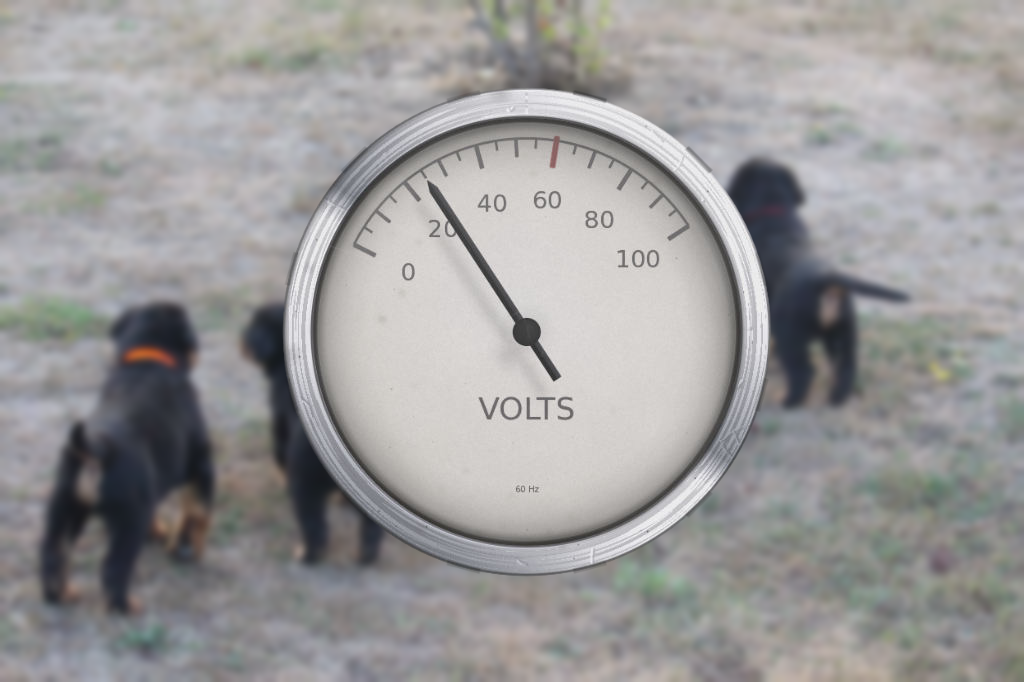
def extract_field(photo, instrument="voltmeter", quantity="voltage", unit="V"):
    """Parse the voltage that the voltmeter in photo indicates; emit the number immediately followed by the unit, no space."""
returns 25V
